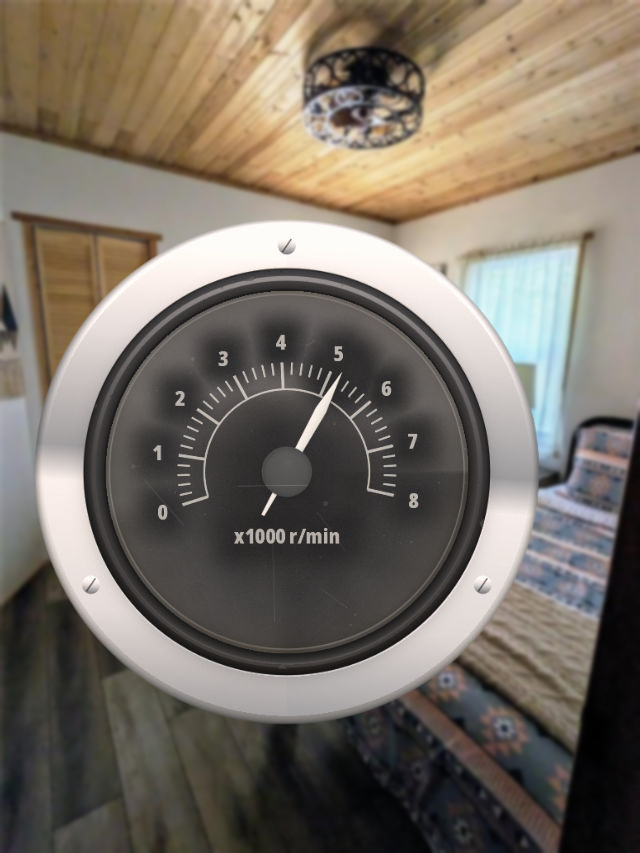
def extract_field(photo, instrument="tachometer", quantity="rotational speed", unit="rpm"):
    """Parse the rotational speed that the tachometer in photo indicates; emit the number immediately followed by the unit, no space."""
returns 5200rpm
